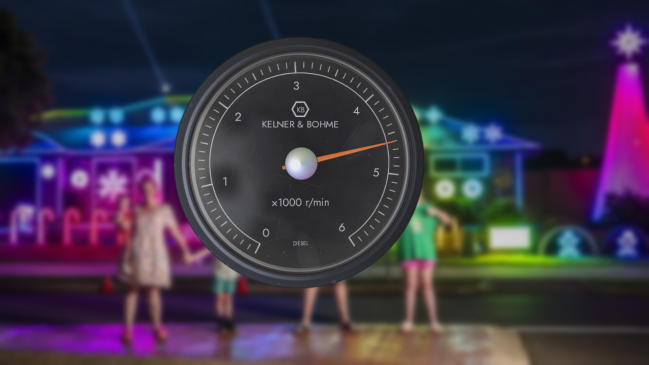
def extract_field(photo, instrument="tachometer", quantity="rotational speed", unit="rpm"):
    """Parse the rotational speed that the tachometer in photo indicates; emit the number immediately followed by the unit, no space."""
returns 4600rpm
